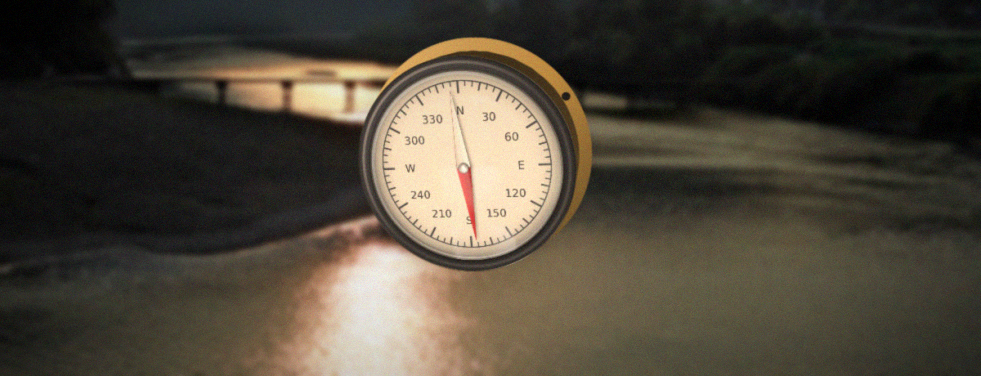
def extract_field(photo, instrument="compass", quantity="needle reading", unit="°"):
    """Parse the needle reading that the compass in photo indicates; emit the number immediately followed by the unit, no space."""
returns 175°
